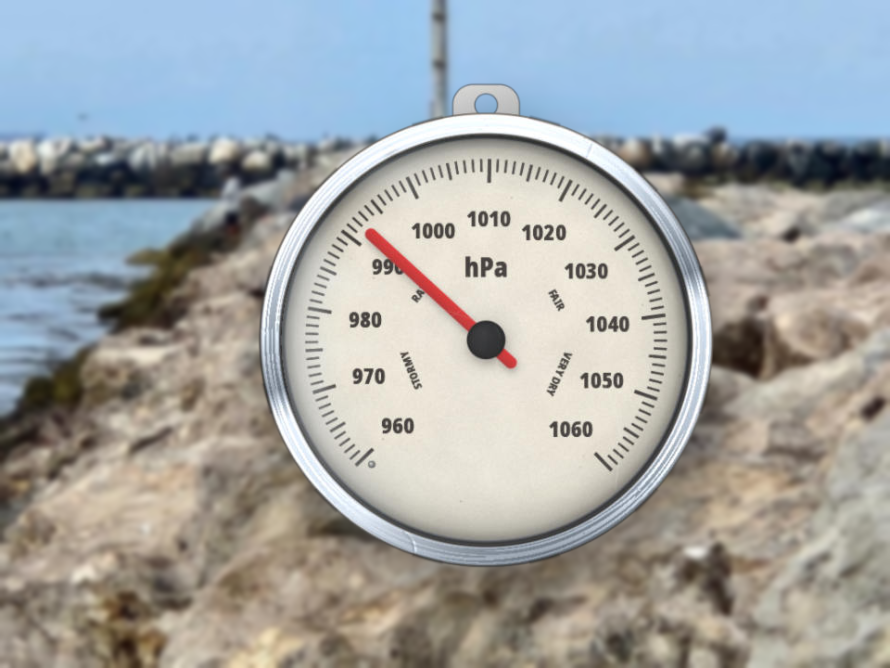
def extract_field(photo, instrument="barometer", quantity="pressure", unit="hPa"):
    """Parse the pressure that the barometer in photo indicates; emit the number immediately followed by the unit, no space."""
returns 992hPa
